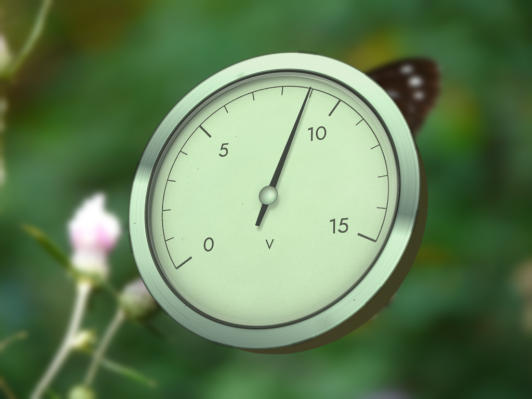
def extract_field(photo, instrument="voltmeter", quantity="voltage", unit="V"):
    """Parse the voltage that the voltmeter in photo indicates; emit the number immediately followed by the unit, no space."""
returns 9V
